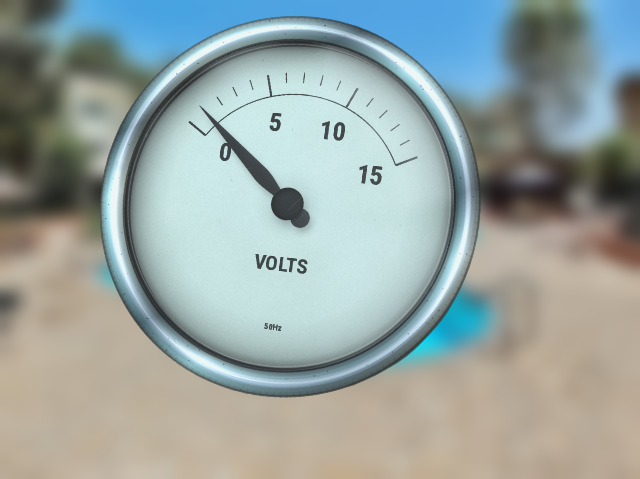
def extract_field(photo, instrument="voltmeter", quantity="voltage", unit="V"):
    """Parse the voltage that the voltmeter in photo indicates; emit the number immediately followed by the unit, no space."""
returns 1V
